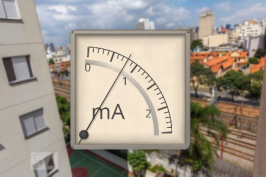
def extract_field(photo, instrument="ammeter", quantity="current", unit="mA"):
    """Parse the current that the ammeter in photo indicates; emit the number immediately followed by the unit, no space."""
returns 0.8mA
